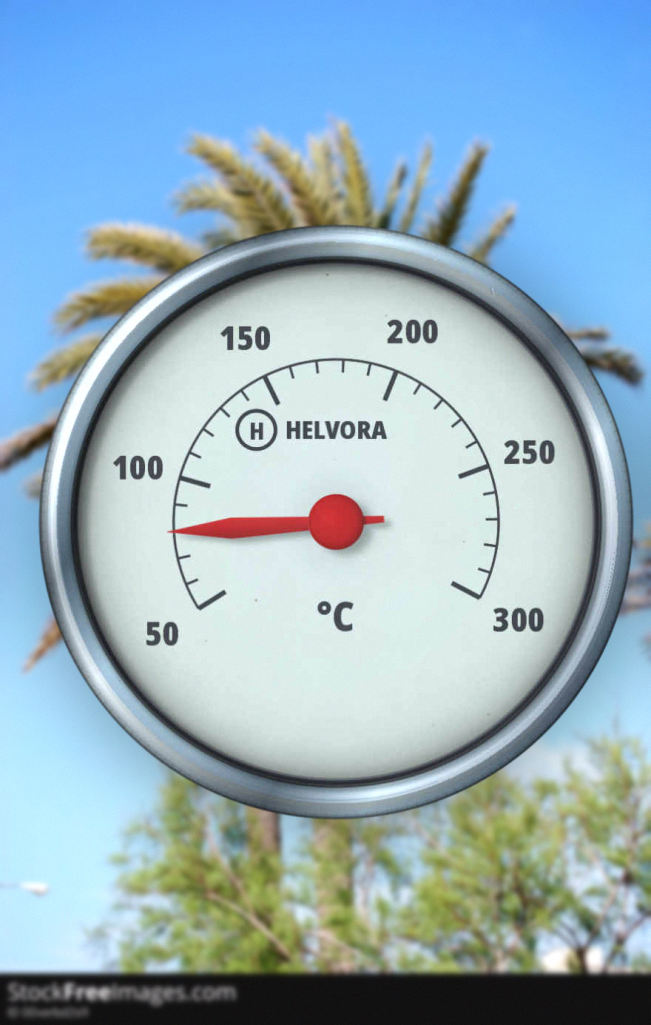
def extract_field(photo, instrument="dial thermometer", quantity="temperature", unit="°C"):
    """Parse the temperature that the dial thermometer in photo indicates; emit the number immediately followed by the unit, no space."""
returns 80°C
